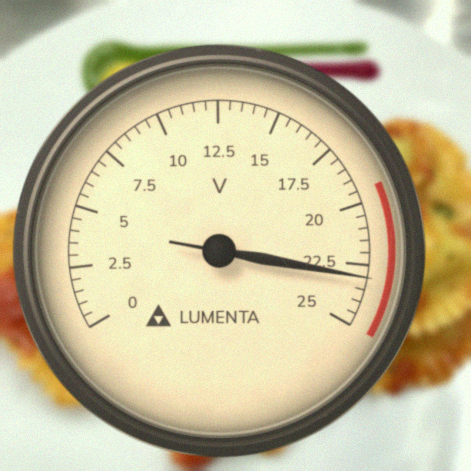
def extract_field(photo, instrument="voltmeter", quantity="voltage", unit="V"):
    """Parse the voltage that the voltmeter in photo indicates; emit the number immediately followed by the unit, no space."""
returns 23V
